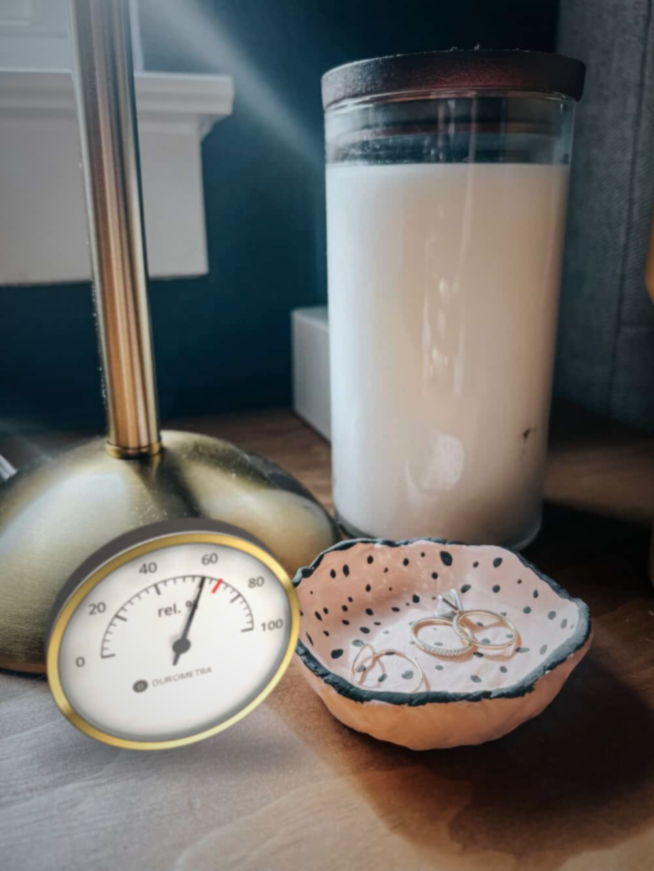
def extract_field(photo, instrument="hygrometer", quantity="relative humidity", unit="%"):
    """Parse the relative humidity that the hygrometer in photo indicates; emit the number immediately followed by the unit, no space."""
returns 60%
